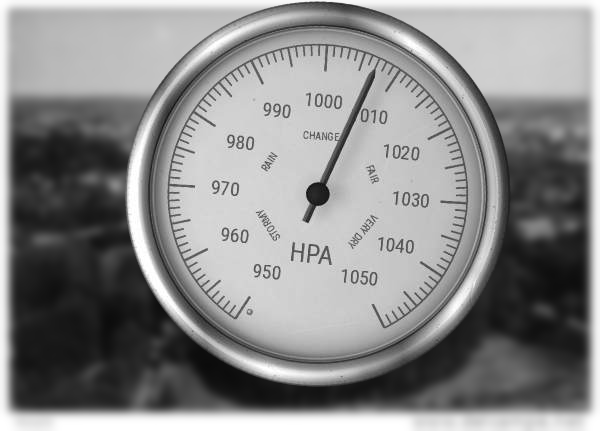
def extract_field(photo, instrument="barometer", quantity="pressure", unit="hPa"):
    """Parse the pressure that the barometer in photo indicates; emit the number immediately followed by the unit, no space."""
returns 1007hPa
